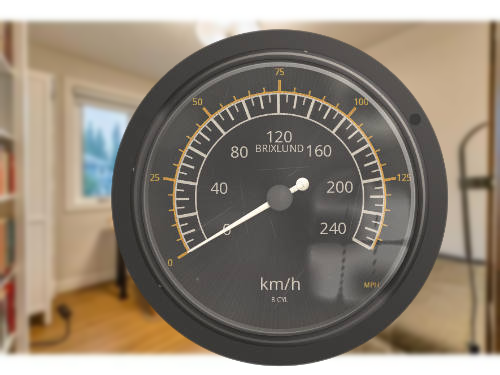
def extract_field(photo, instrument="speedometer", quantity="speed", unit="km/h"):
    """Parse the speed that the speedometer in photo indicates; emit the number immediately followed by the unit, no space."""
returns 0km/h
